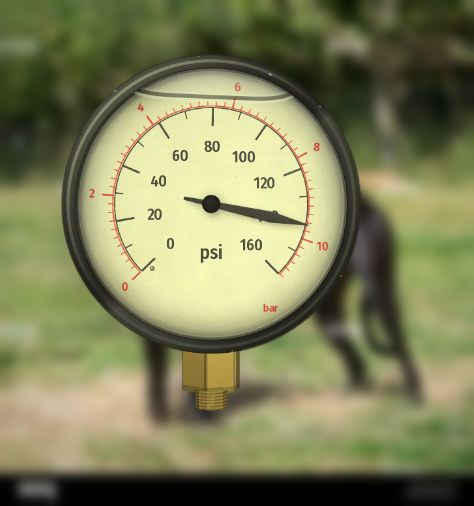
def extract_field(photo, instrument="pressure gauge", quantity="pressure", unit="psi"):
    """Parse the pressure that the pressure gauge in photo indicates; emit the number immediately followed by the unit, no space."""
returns 140psi
